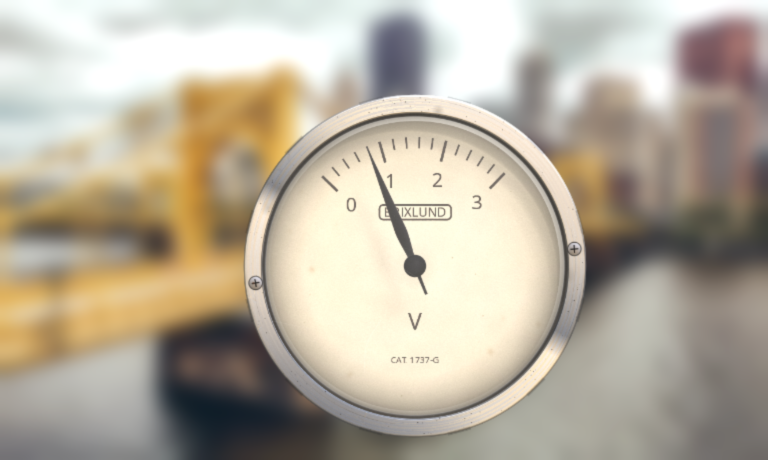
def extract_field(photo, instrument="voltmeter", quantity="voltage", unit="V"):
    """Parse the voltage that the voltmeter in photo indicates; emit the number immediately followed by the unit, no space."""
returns 0.8V
